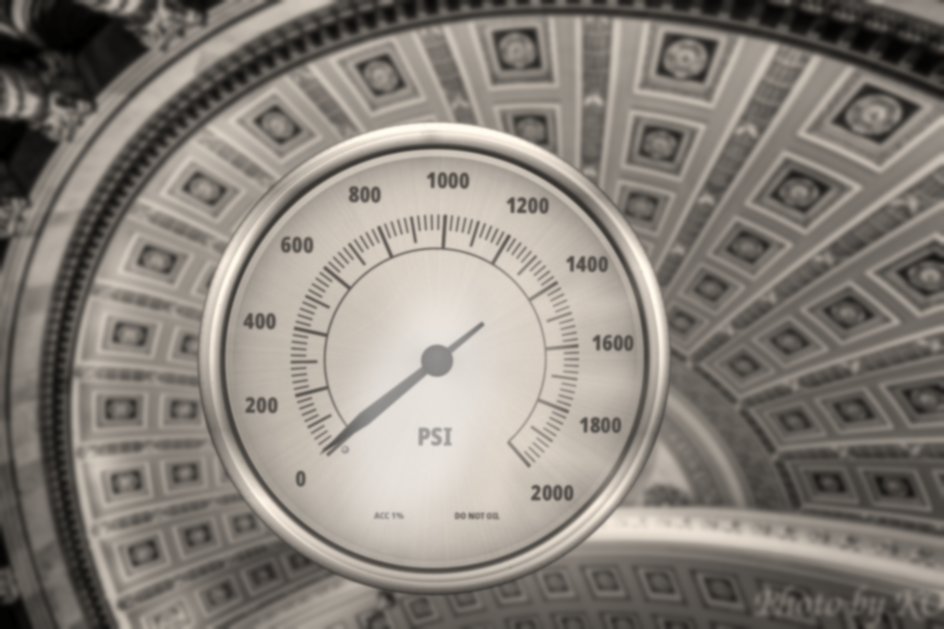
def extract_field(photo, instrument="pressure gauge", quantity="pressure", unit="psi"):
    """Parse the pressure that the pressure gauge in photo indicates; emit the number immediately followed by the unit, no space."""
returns 20psi
